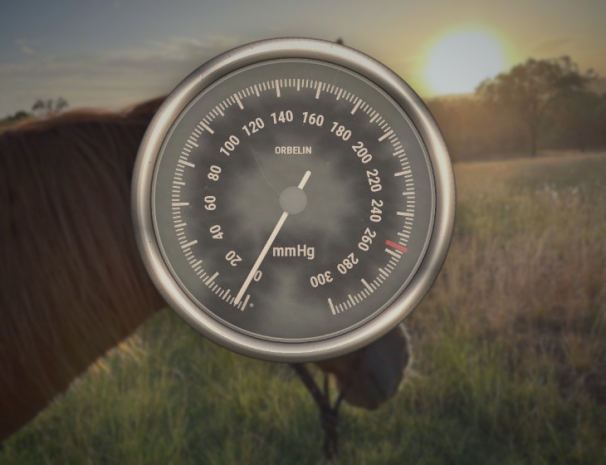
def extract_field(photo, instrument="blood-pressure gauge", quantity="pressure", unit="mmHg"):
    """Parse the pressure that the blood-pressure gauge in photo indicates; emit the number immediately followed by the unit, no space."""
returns 4mmHg
